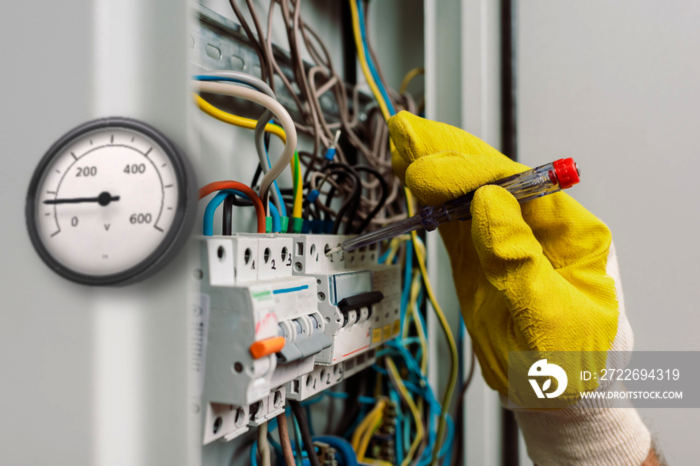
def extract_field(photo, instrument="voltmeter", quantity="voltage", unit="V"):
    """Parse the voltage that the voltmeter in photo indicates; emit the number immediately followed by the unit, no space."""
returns 75V
